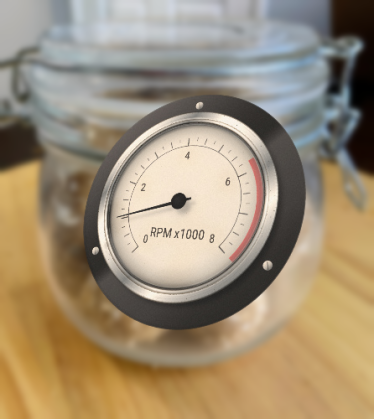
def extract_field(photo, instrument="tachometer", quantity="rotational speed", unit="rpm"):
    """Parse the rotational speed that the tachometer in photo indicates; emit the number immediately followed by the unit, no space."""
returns 1000rpm
